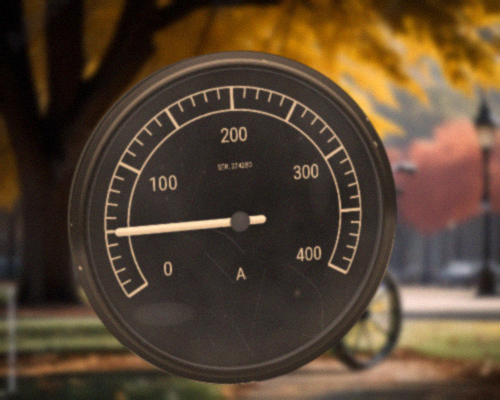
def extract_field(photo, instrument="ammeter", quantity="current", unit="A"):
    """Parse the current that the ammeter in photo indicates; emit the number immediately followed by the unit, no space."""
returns 50A
